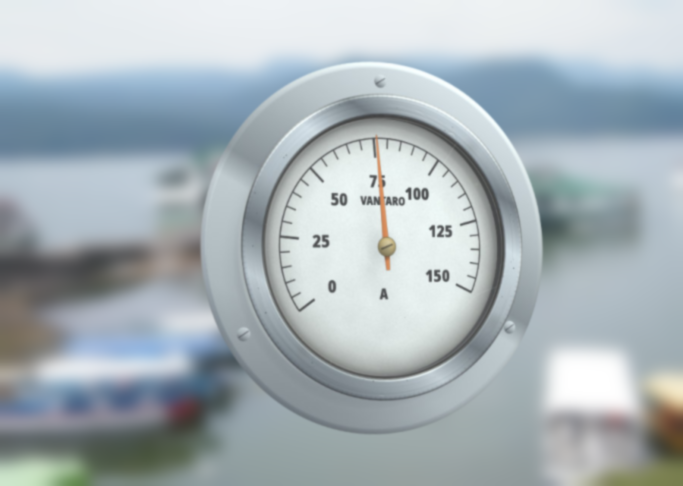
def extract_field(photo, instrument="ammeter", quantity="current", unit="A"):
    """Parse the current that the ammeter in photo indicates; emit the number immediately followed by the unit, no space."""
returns 75A
